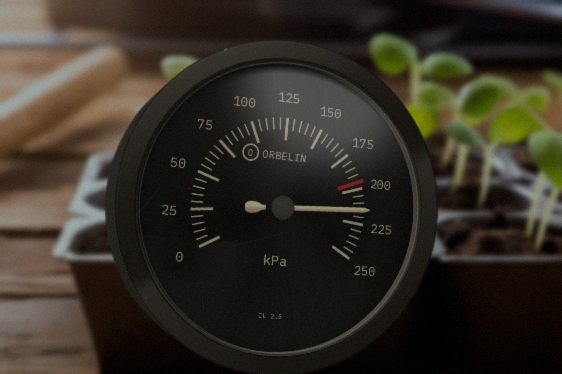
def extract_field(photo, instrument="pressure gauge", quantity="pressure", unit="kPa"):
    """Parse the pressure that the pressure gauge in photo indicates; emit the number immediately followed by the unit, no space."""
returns 215kPa
